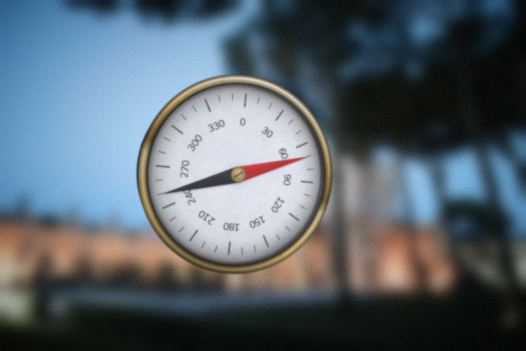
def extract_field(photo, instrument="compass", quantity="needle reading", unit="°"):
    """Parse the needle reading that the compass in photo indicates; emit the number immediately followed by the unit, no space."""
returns 70°
